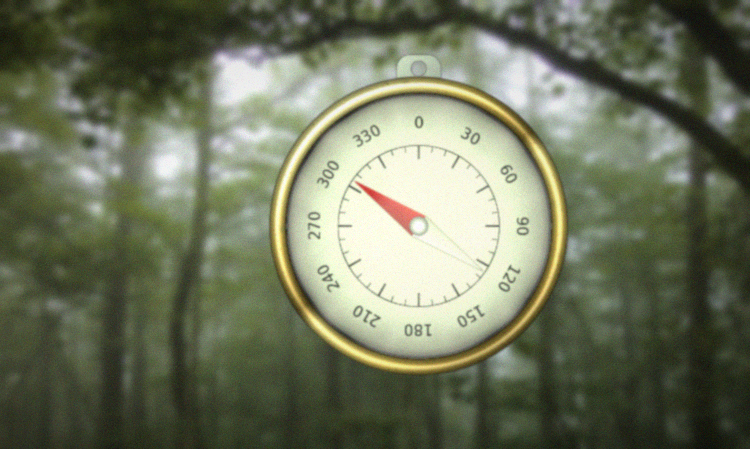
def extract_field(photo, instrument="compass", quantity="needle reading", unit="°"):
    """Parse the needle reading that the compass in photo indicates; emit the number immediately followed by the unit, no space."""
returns 305°
